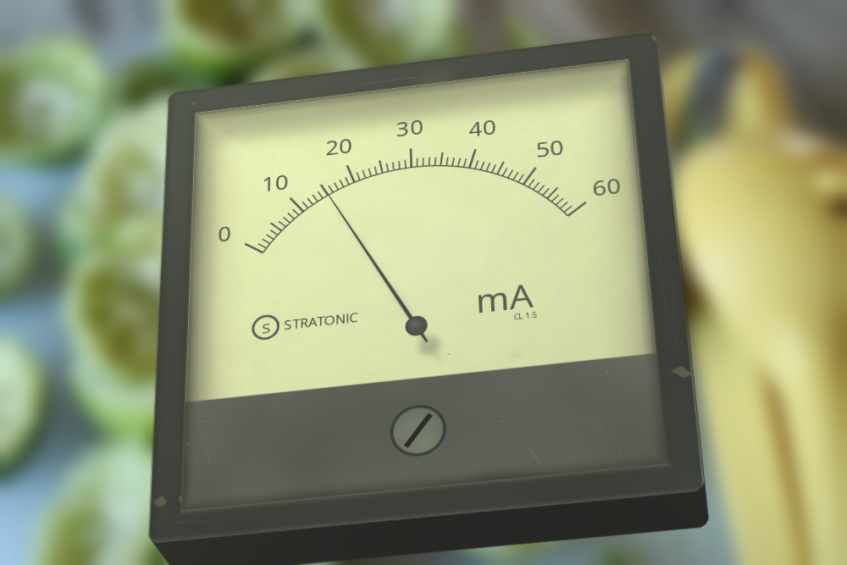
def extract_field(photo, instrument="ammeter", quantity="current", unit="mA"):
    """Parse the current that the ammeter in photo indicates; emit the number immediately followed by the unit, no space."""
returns 15mA
